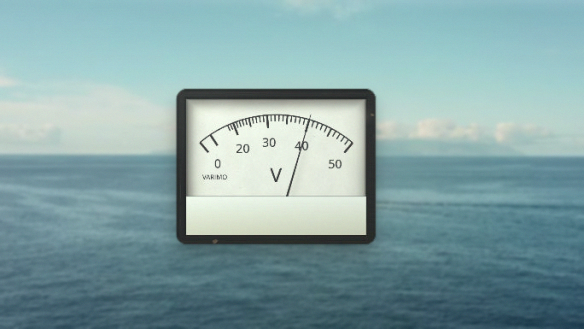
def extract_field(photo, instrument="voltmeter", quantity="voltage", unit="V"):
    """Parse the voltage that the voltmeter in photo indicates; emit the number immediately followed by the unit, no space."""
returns 40V
